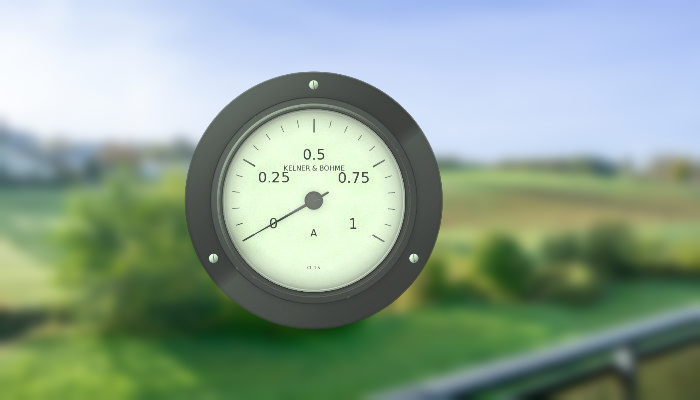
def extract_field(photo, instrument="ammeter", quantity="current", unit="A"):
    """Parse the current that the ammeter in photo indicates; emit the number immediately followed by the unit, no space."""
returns 0A
